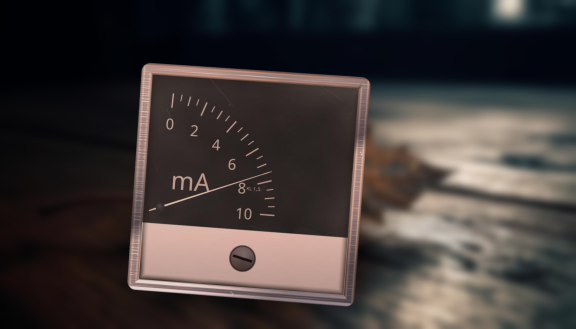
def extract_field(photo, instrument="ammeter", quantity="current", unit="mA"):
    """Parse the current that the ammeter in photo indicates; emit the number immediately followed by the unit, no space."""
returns 7.5mA
